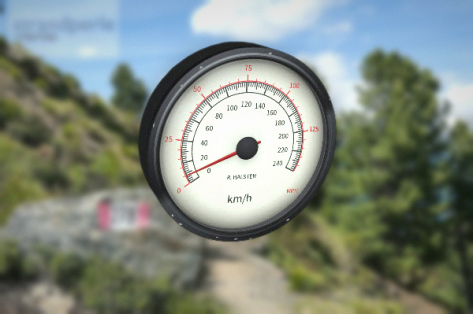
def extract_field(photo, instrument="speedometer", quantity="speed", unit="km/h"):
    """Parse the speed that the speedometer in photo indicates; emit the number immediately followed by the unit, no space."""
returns 10km/h
